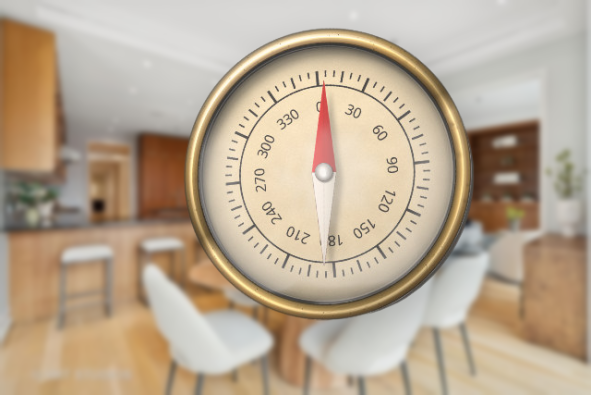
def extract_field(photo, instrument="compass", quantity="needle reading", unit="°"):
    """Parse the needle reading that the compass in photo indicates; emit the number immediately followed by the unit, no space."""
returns 5°
